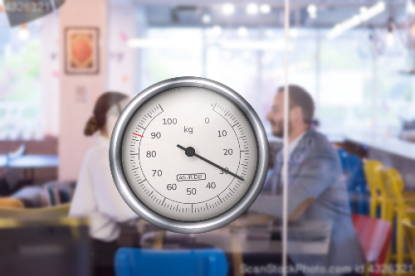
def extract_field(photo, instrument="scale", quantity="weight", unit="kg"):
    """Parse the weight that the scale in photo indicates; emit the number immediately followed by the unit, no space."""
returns 30kg
